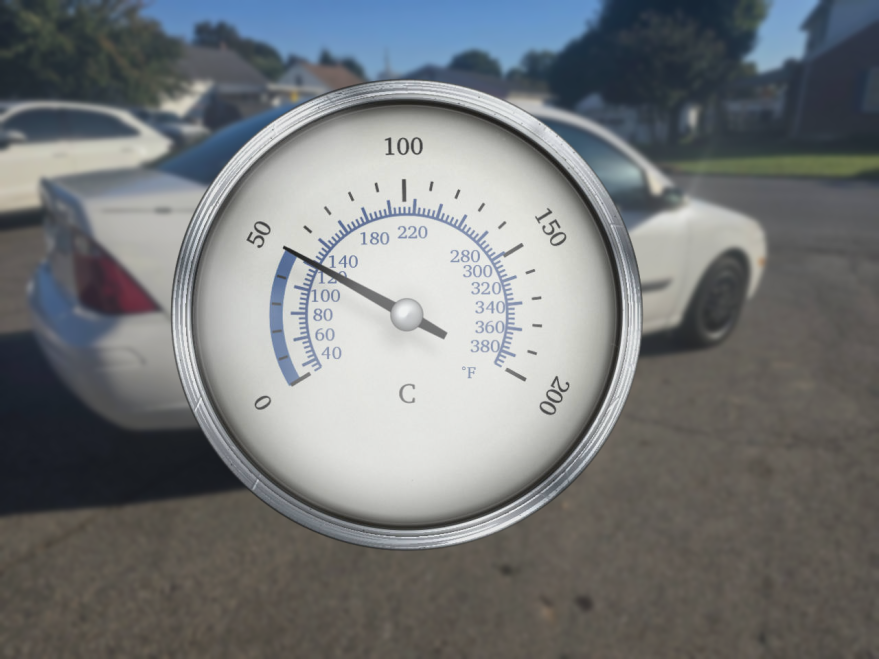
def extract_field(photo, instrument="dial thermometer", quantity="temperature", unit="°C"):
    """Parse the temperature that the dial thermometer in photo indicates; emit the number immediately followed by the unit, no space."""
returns 50°C
